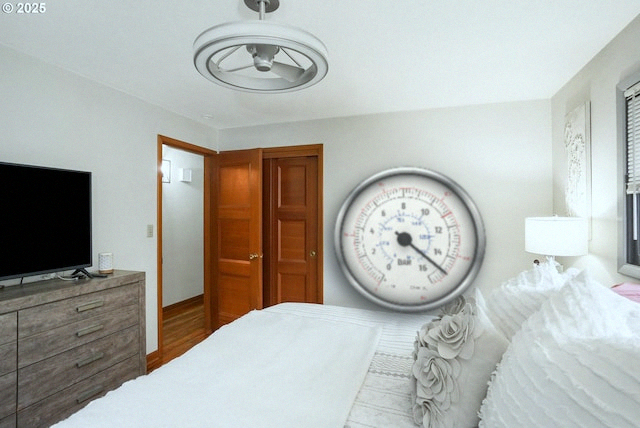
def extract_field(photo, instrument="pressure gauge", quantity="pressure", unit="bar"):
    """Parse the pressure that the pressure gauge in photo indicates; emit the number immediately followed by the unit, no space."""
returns 15bar
